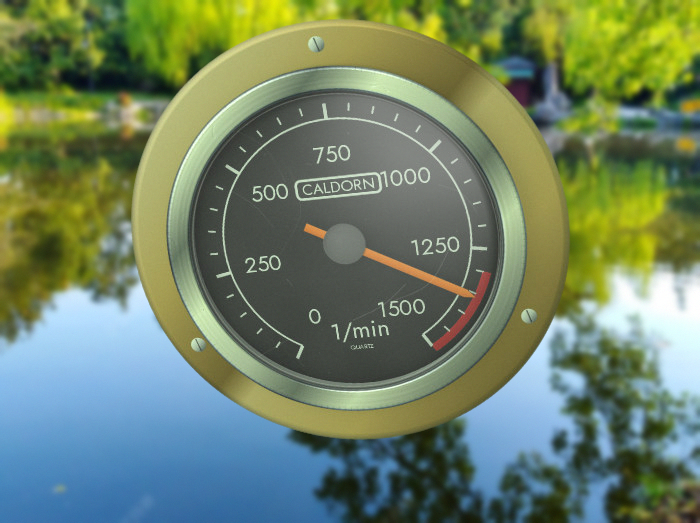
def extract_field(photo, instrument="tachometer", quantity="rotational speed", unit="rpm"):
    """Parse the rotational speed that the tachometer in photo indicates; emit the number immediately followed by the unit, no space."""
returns 1350rpm
